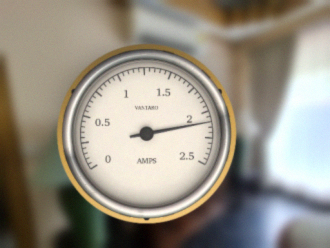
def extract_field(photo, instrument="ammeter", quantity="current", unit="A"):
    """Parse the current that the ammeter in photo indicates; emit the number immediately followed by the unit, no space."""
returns 2.1A
